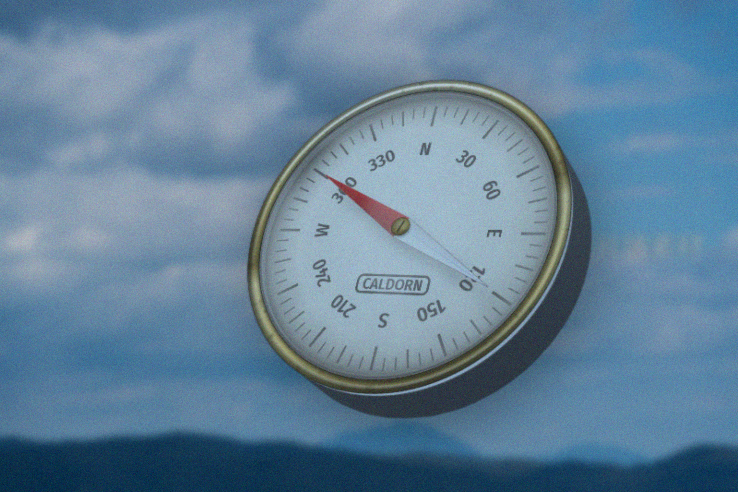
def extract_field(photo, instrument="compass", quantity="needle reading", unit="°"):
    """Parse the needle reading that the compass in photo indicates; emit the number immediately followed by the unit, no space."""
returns 300°
